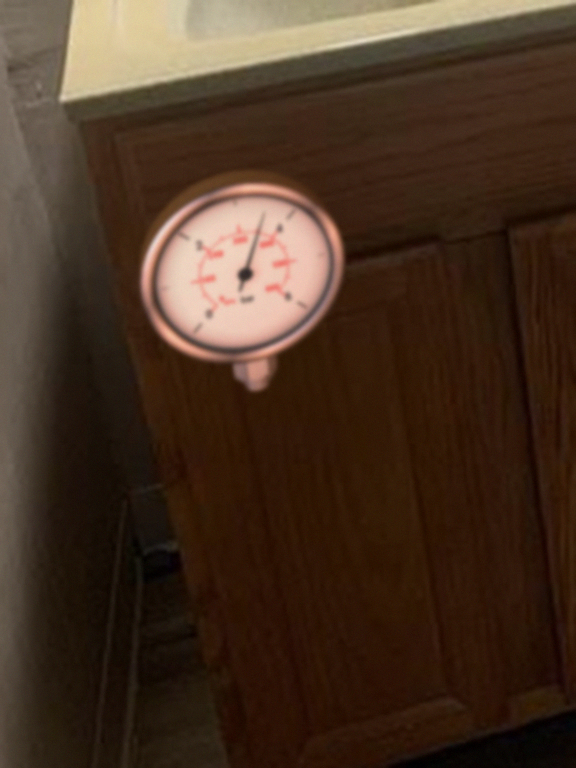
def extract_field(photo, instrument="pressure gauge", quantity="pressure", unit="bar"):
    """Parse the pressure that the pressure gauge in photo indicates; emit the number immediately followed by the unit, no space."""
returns 3.5bar
